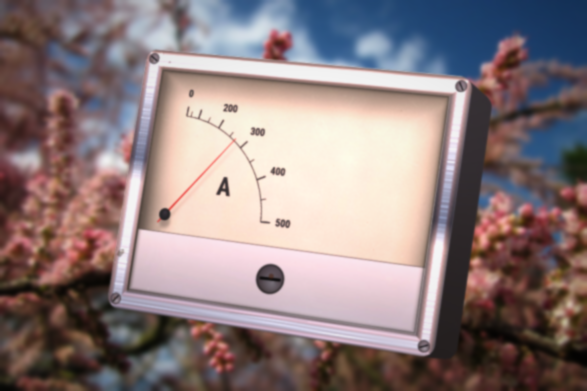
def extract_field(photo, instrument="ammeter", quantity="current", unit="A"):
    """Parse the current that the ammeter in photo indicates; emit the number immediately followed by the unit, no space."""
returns 275A
